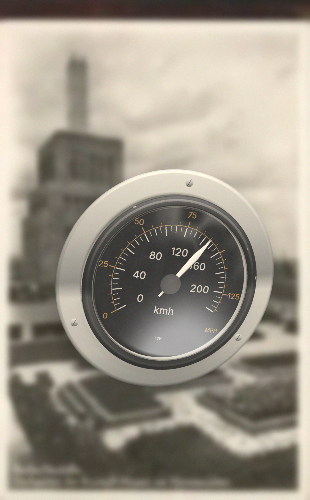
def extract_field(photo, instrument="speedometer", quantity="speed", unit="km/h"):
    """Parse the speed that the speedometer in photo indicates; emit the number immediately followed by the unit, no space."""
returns 145km/h
